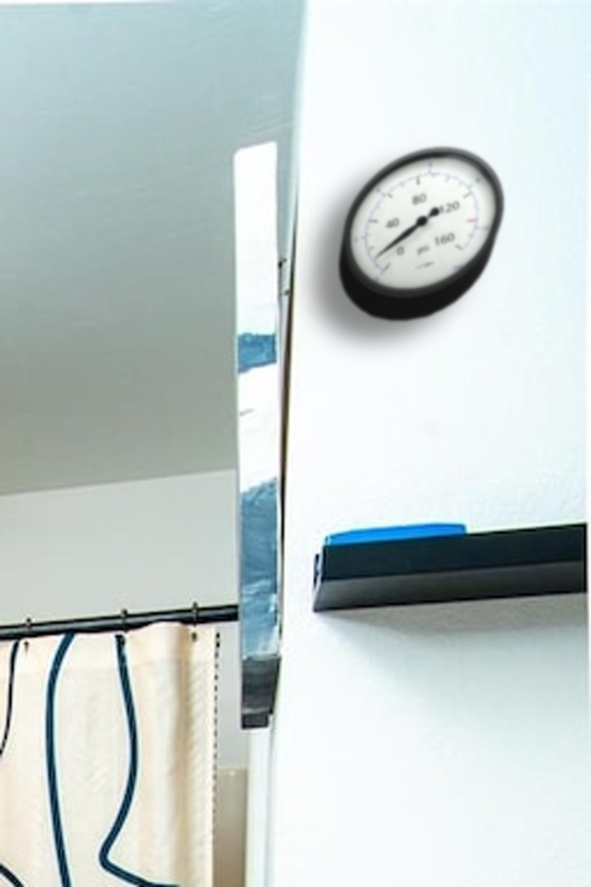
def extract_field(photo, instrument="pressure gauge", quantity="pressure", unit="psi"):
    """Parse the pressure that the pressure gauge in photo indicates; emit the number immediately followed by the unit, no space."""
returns 10psi
